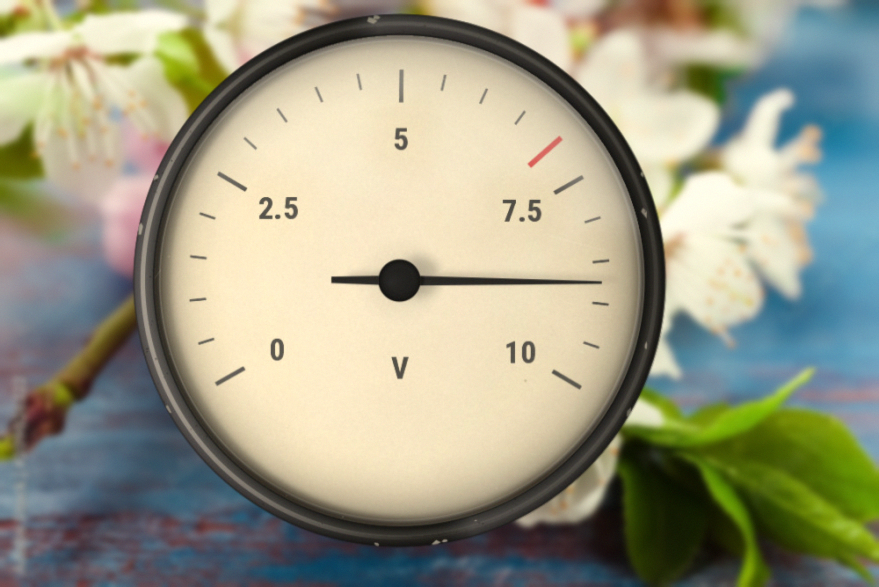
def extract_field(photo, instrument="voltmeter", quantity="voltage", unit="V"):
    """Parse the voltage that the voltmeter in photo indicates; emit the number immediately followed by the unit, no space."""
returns 8.75V
